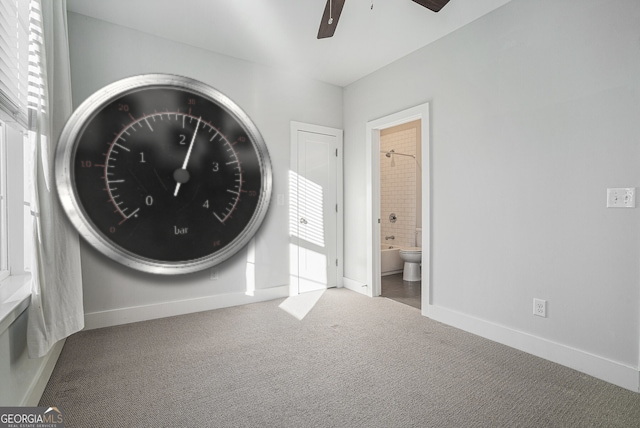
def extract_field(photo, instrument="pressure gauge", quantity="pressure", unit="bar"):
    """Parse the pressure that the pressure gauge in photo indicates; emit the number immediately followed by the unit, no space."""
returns 2.2bar
